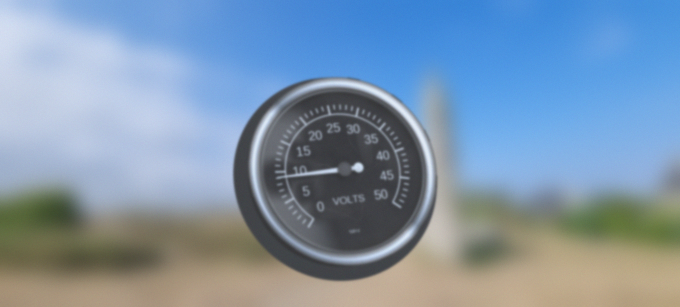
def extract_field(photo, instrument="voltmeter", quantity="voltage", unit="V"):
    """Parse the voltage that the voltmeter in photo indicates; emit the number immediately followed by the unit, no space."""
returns 9V
